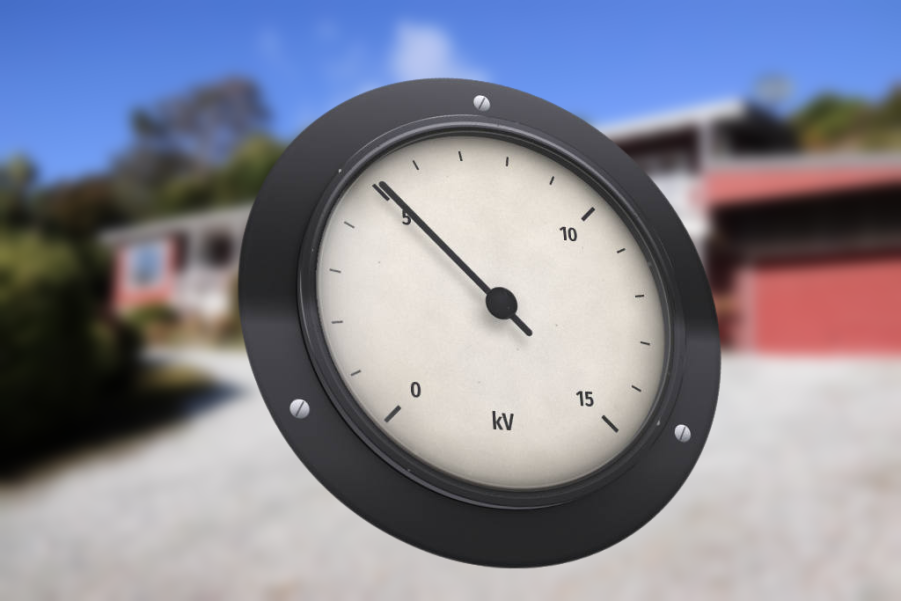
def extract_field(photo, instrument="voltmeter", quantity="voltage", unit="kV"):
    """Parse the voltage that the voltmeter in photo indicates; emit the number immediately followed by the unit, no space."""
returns 5kV
